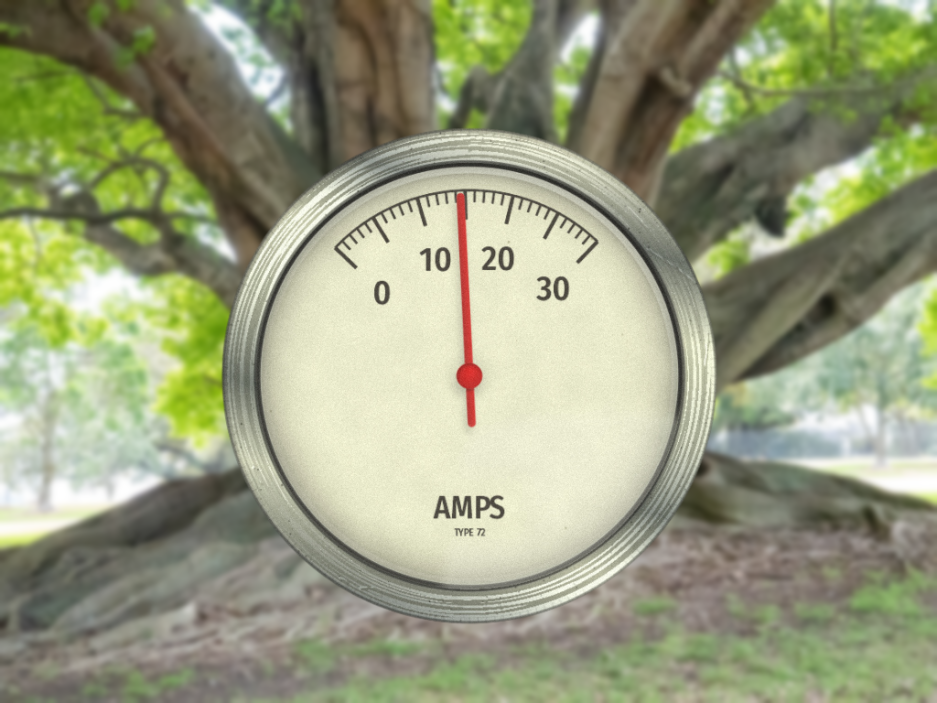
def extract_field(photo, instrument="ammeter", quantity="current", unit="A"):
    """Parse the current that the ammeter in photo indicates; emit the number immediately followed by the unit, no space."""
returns 14.5A
